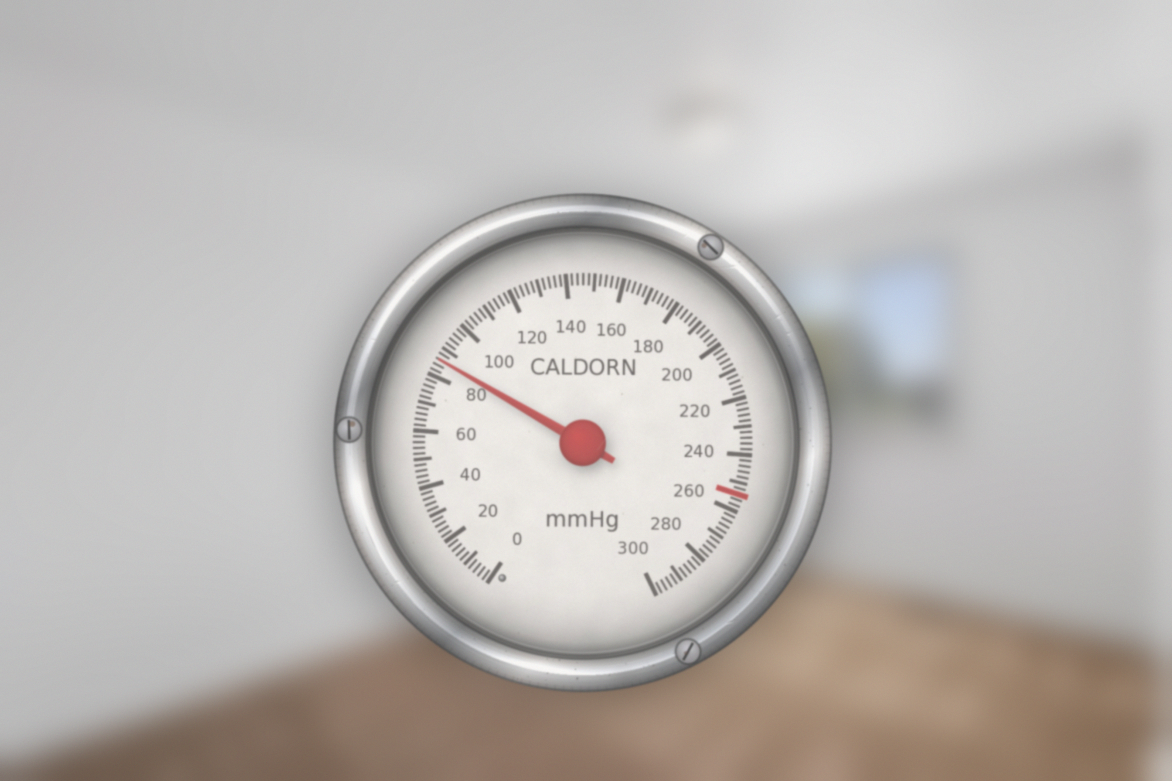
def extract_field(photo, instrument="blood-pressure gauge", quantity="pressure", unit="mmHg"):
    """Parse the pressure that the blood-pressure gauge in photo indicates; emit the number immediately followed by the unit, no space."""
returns 86mmHg
